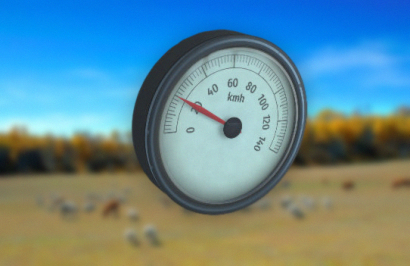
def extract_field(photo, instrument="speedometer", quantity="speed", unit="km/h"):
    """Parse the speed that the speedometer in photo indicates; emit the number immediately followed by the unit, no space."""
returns 20km/h
